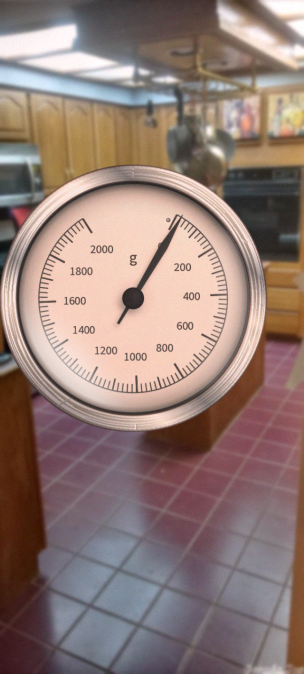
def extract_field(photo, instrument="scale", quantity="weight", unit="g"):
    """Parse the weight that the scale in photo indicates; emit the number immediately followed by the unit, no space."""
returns 20g
